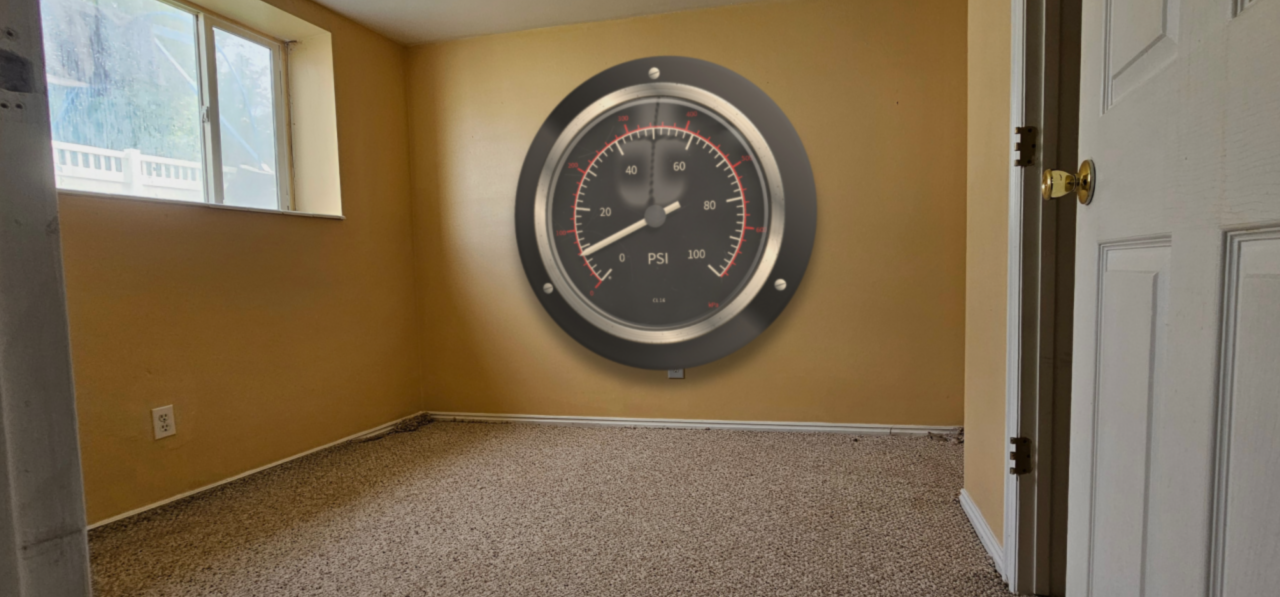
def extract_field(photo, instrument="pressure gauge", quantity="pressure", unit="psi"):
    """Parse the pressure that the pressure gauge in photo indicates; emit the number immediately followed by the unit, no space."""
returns 8psi
